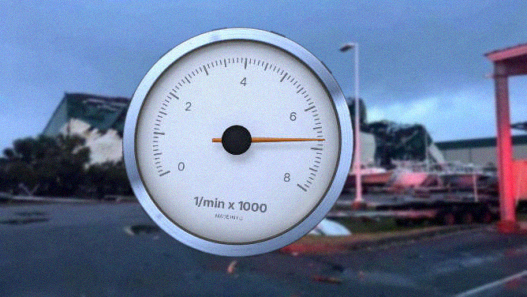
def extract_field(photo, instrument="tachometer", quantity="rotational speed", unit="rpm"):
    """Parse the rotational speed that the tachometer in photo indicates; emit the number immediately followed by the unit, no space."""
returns 6800rpm
